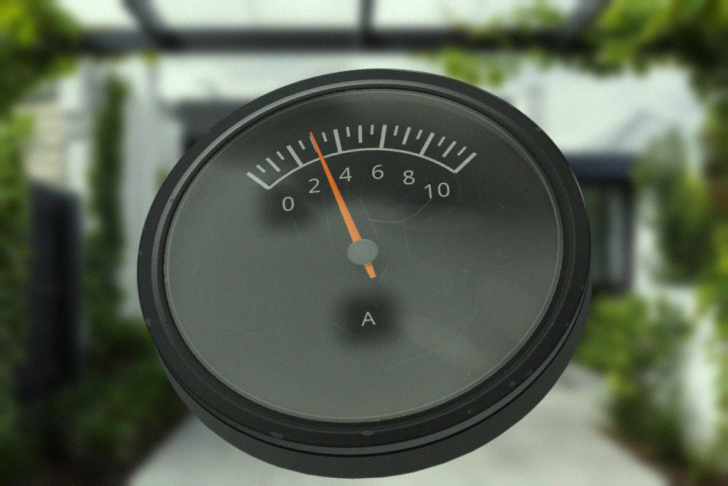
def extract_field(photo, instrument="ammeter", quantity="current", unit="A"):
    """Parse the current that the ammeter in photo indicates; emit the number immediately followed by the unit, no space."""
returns 3A
